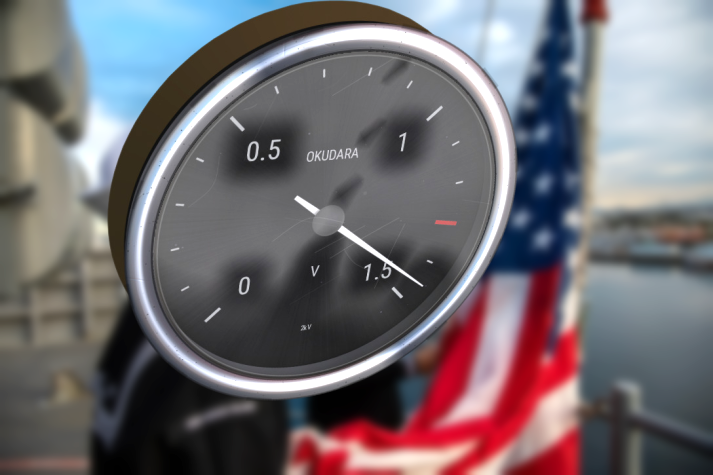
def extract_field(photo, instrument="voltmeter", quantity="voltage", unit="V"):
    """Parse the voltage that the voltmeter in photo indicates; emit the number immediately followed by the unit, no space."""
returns 1.45V
